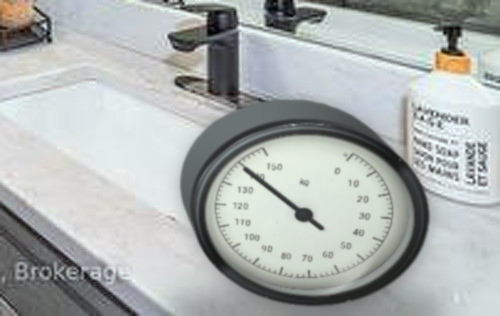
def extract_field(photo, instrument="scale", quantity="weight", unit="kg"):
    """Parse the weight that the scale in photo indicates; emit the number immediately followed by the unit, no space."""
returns 140kg
